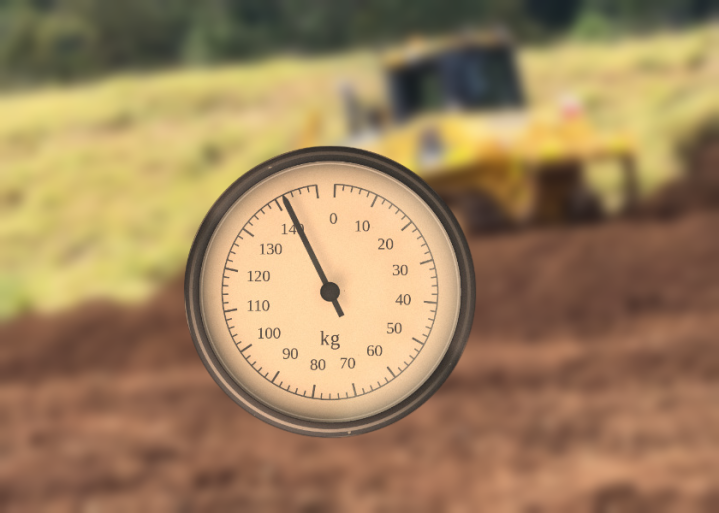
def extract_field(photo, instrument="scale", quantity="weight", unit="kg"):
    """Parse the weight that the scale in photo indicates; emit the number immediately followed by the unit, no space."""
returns 142kg
